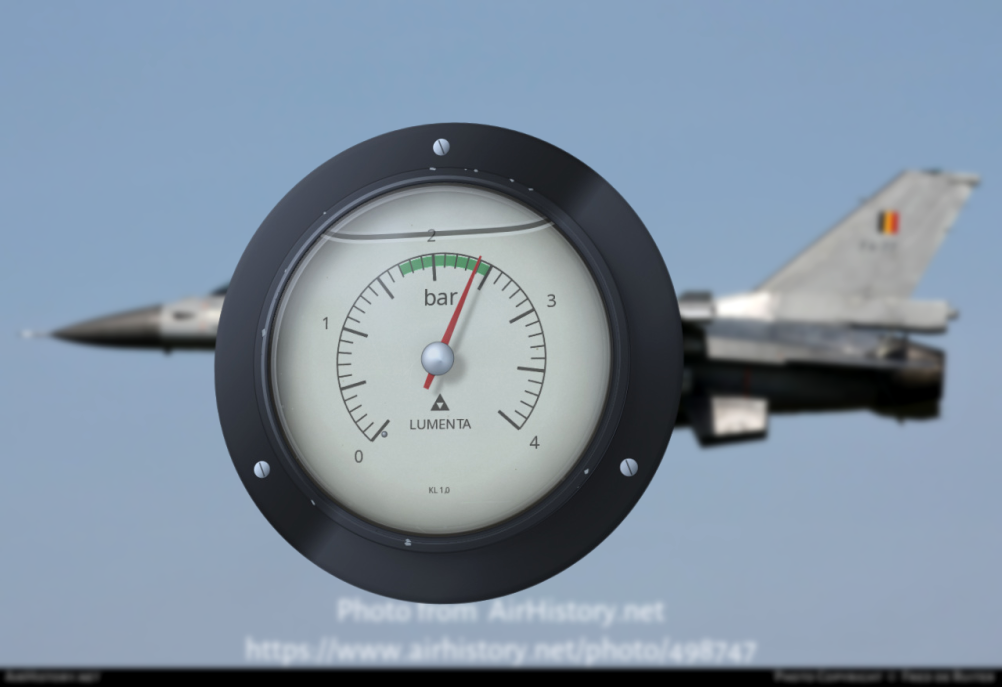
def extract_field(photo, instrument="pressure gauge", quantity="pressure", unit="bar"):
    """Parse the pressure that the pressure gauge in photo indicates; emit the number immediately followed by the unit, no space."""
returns 2.4bar
